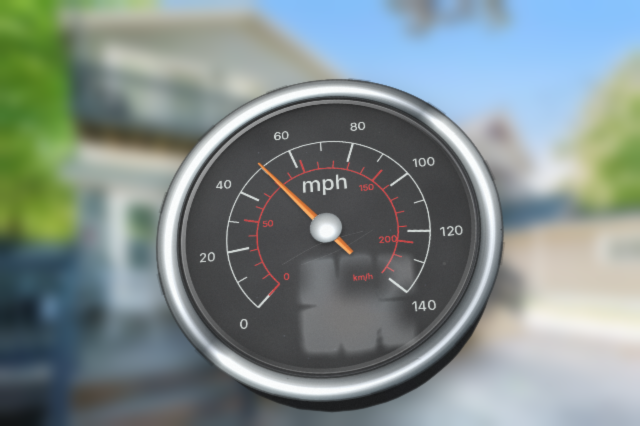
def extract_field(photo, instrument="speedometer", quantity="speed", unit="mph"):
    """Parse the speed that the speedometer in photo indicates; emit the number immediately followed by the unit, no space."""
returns 50mph
